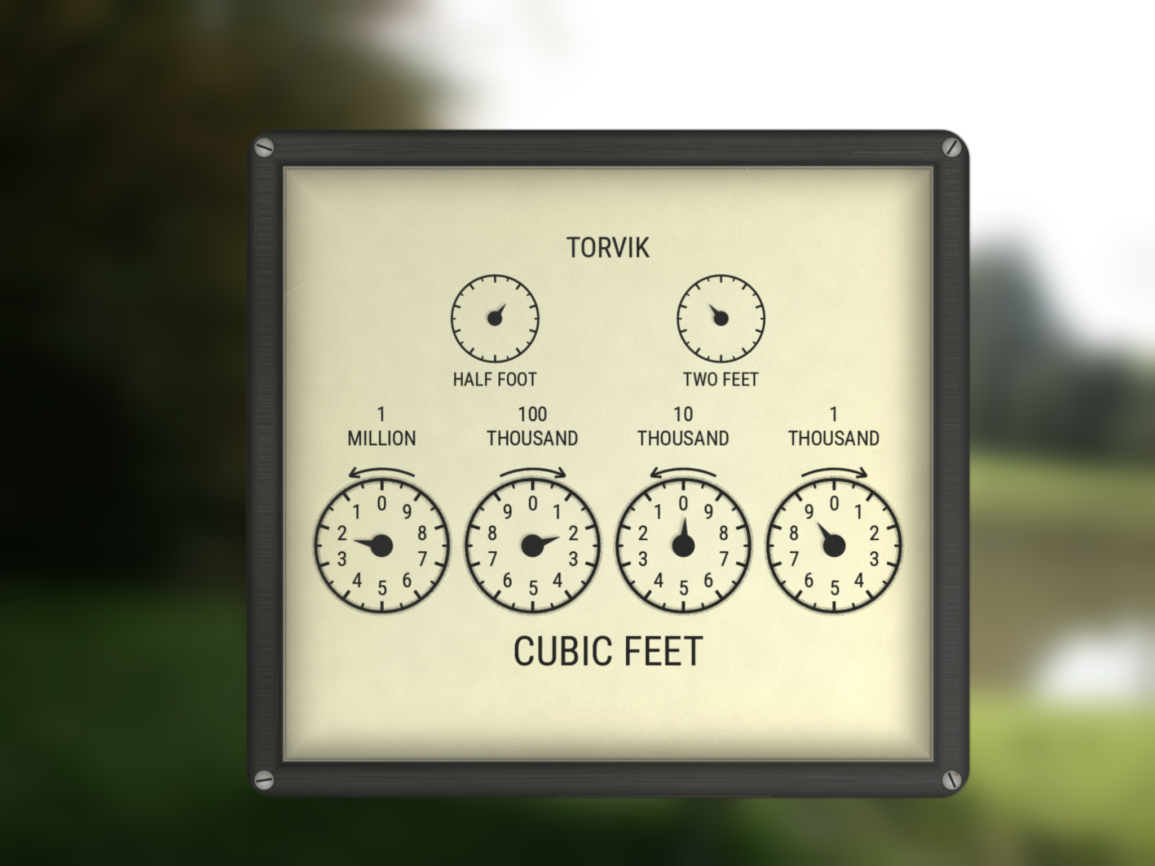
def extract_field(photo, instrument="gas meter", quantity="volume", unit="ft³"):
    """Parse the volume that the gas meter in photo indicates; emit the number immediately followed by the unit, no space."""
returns 219900ft³
